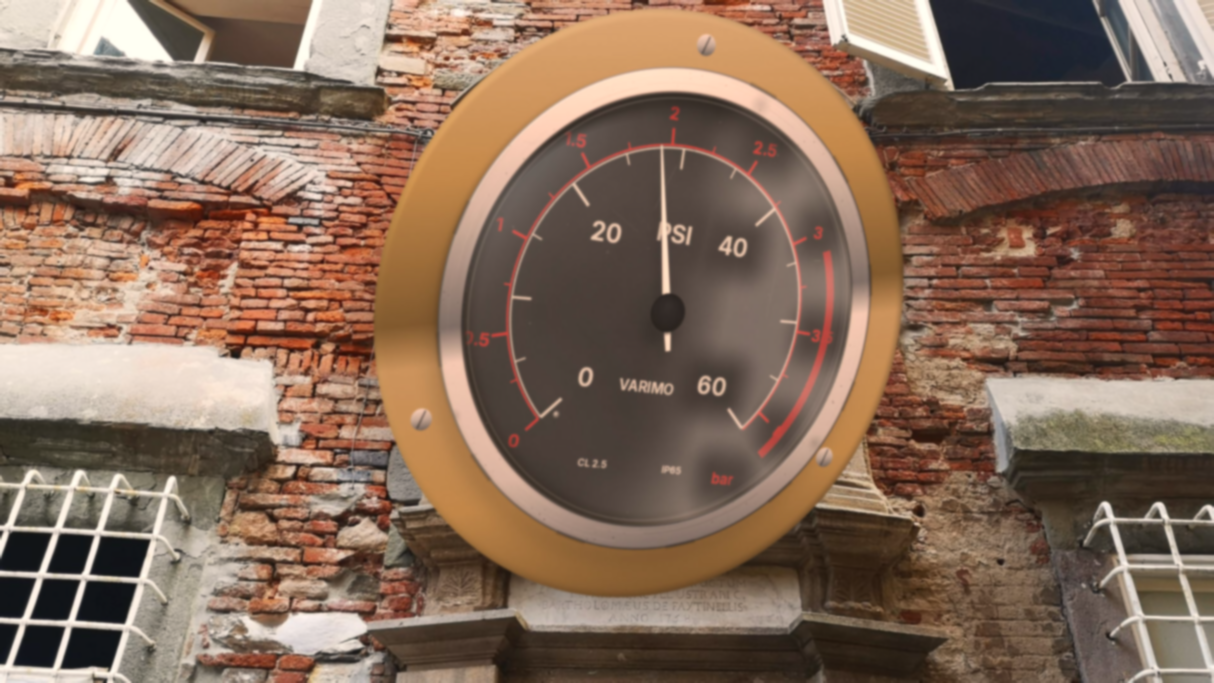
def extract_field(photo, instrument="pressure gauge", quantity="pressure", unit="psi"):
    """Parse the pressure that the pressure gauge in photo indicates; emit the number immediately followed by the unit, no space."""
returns 27.5psi
